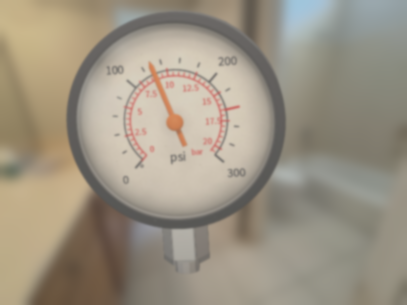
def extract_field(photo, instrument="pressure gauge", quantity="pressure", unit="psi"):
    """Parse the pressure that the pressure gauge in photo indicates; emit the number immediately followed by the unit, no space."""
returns 130psi
